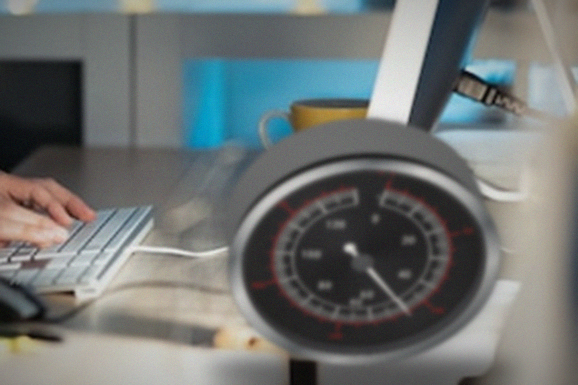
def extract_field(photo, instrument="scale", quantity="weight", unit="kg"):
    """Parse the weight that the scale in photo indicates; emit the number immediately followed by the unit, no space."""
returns 50kg
